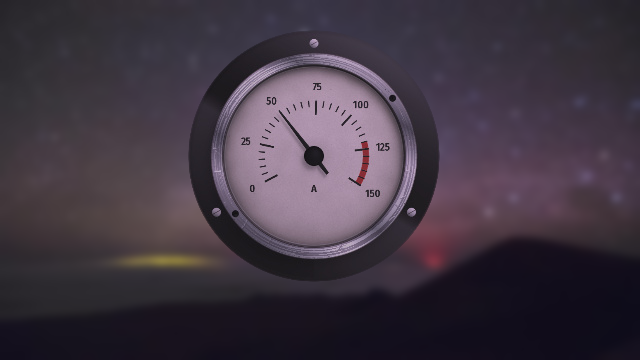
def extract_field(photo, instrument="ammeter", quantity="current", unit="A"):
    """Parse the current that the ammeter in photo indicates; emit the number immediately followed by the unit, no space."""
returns 50A
